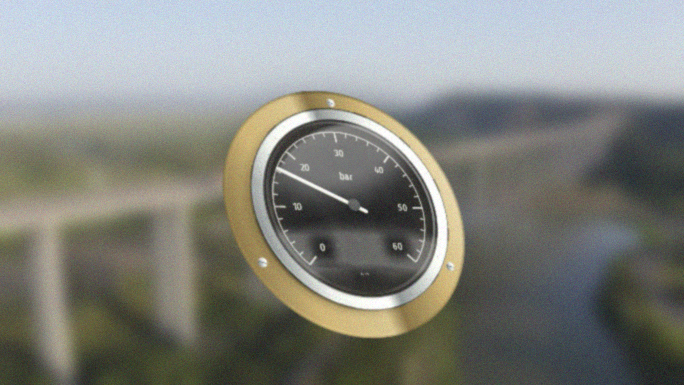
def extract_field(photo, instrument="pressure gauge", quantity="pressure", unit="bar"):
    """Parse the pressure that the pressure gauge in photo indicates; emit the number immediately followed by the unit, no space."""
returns 16bar
